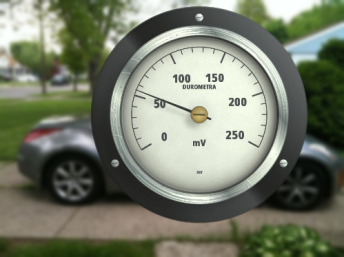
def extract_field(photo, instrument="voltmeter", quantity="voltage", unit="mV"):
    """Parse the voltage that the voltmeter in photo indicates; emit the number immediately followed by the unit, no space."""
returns 55mV
